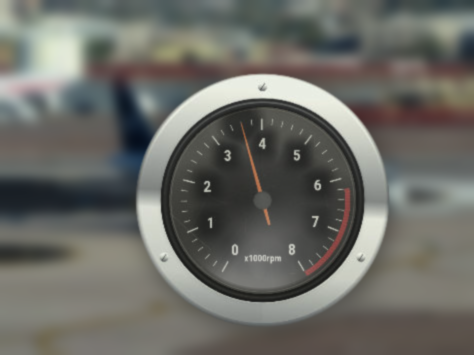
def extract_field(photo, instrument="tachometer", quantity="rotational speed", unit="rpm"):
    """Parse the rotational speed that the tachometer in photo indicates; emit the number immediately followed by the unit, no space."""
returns 3600rpm
